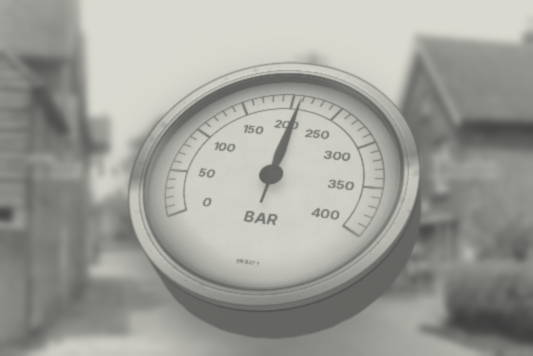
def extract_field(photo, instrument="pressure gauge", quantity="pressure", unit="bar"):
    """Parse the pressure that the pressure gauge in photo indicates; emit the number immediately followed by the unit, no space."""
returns 210bar
